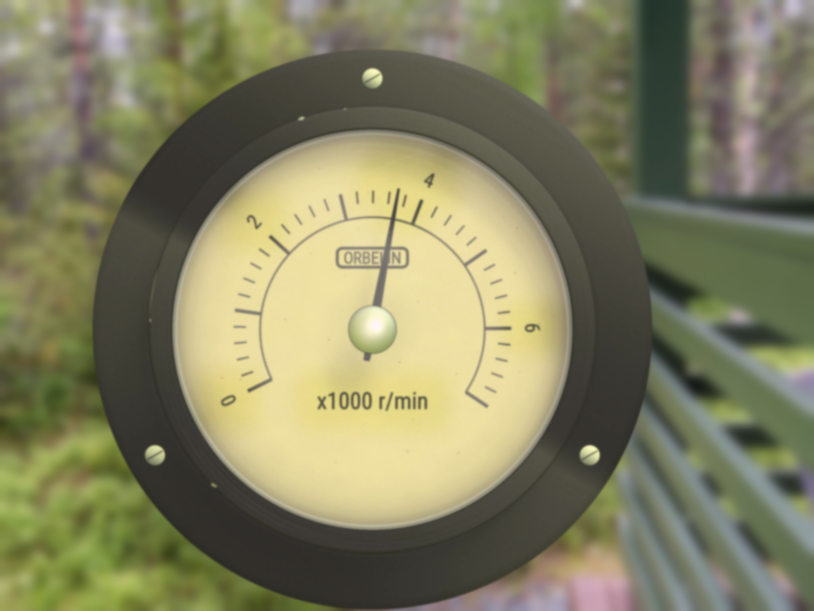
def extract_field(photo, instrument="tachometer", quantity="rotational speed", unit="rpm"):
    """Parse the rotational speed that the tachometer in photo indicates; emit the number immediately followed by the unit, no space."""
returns 3700rpm
